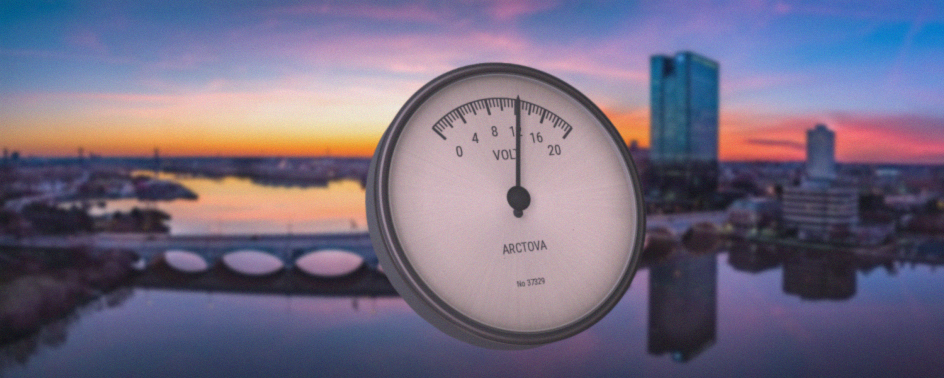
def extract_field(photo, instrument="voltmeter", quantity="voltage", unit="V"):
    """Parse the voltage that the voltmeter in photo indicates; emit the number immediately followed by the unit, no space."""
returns 12V
